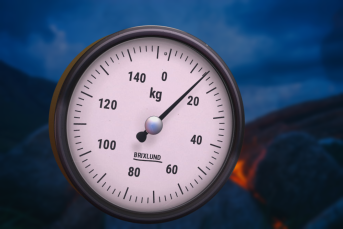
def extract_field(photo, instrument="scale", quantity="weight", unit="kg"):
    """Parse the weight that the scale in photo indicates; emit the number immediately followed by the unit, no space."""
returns 14kg
